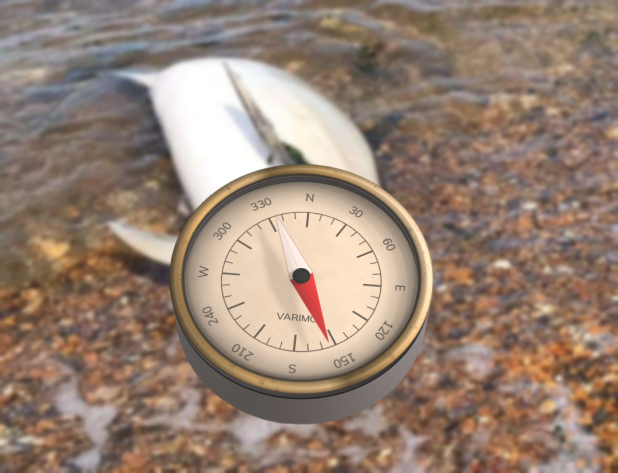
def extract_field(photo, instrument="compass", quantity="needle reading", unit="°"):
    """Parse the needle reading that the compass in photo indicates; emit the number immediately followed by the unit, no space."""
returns 155°
